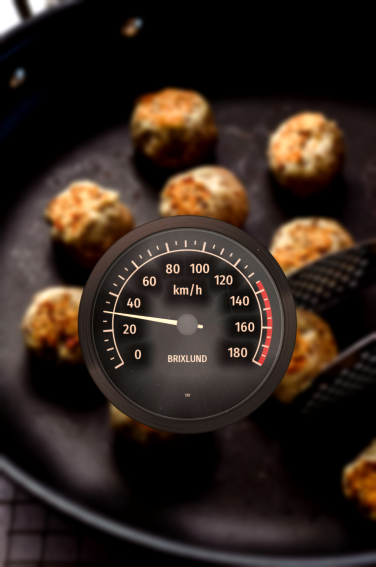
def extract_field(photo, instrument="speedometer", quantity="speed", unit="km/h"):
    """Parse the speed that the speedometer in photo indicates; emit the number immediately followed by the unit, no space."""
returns 30km/h
